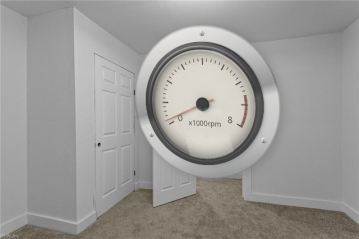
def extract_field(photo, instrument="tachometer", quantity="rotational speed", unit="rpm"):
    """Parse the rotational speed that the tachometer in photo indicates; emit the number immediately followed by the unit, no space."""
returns 200rpm
